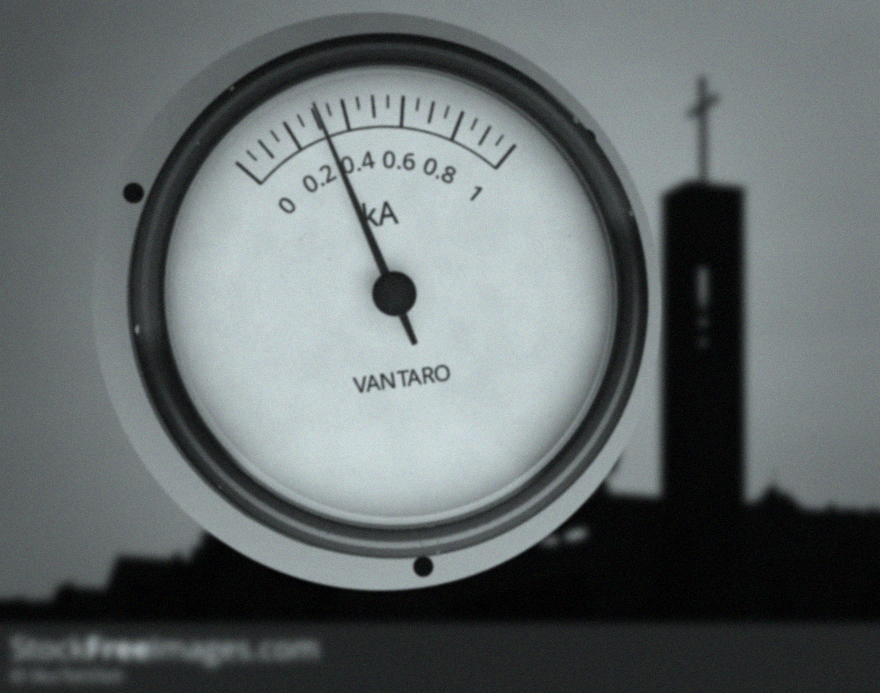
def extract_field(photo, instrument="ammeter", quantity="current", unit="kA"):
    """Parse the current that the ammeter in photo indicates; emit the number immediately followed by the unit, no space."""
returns 0.3kA
